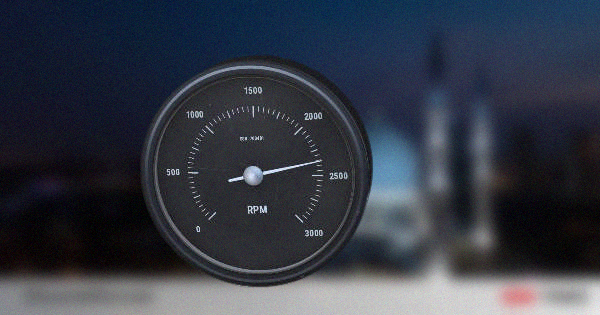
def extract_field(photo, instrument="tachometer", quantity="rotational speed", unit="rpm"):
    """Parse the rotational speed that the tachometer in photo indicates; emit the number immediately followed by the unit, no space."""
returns 2350rpm
